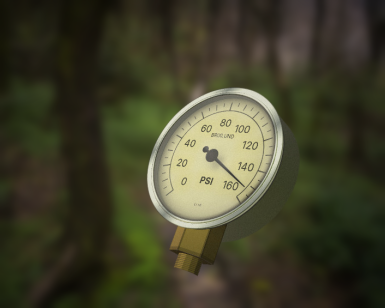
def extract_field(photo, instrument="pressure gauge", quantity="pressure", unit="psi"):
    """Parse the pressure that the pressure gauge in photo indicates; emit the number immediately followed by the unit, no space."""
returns 152.5psi
